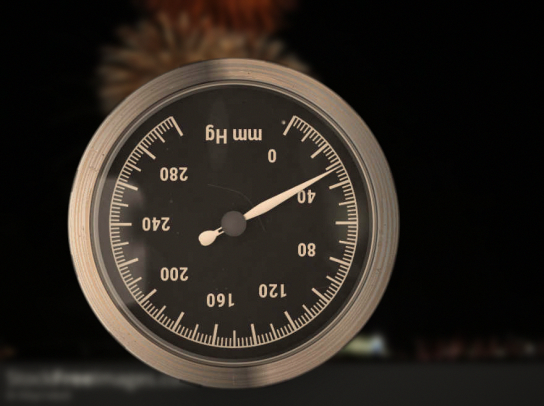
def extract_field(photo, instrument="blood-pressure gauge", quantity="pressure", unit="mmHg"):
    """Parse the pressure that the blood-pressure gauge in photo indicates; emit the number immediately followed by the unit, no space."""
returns 32mmHg
